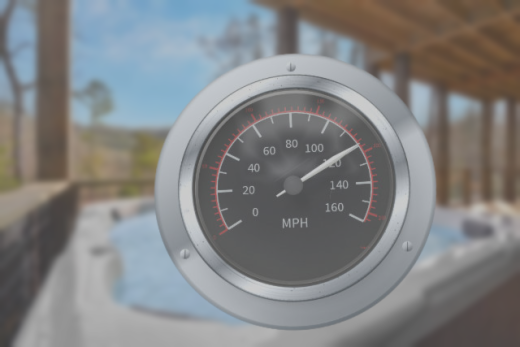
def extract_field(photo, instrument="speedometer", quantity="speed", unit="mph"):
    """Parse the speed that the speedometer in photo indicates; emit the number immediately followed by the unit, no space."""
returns 120mph
